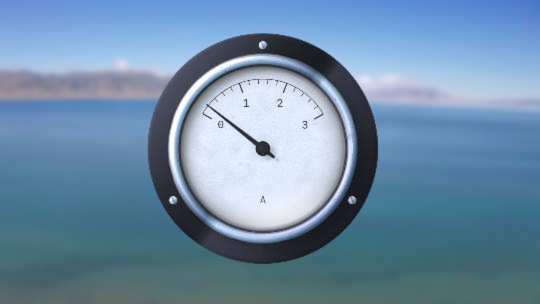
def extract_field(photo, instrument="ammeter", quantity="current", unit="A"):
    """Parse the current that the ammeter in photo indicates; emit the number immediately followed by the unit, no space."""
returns 0.2A
